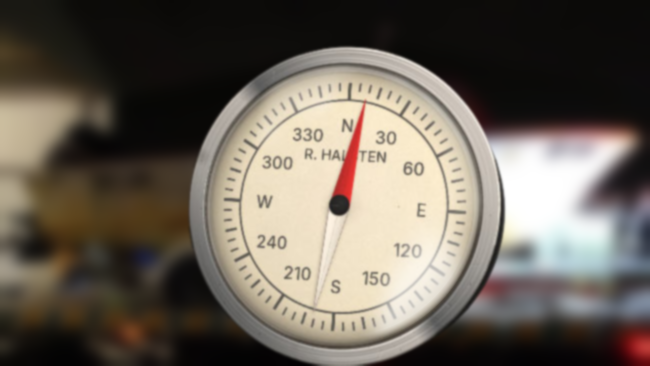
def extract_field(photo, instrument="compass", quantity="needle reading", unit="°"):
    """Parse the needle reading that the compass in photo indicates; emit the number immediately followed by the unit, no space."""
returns 10°
